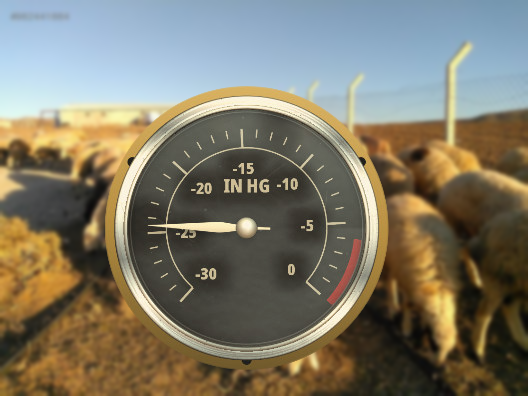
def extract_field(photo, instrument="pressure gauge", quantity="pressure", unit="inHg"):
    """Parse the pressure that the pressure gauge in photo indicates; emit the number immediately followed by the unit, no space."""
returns -24.5inHg
